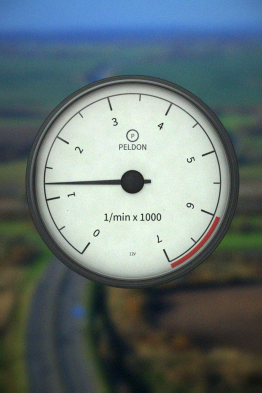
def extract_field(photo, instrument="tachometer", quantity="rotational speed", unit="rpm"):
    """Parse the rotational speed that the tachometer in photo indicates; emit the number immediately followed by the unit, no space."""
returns 1250rpm
